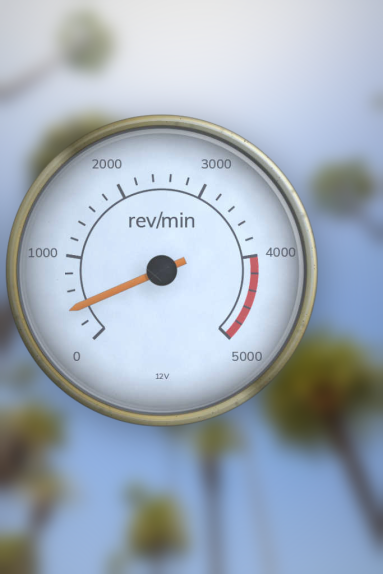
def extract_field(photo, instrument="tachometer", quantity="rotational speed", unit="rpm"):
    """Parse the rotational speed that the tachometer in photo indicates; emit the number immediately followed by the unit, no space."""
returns 400rpm
